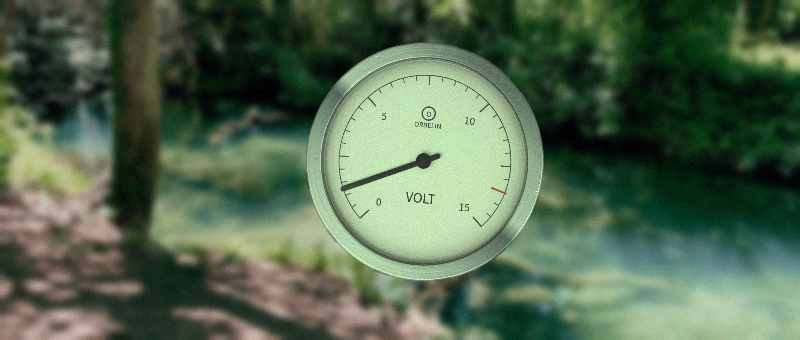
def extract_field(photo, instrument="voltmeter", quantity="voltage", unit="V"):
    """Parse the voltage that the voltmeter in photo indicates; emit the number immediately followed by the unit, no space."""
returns 1.25V
